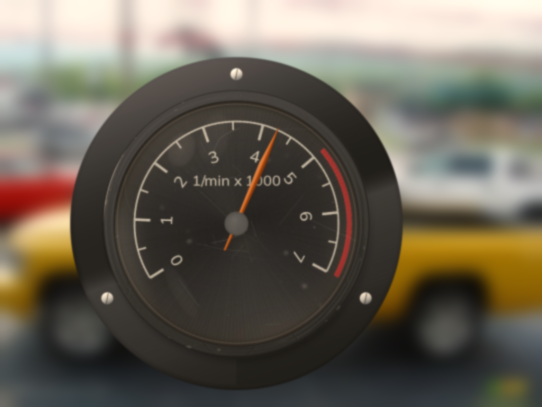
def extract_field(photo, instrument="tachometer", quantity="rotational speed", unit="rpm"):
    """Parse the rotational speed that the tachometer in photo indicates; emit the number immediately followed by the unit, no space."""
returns 4250rpm
